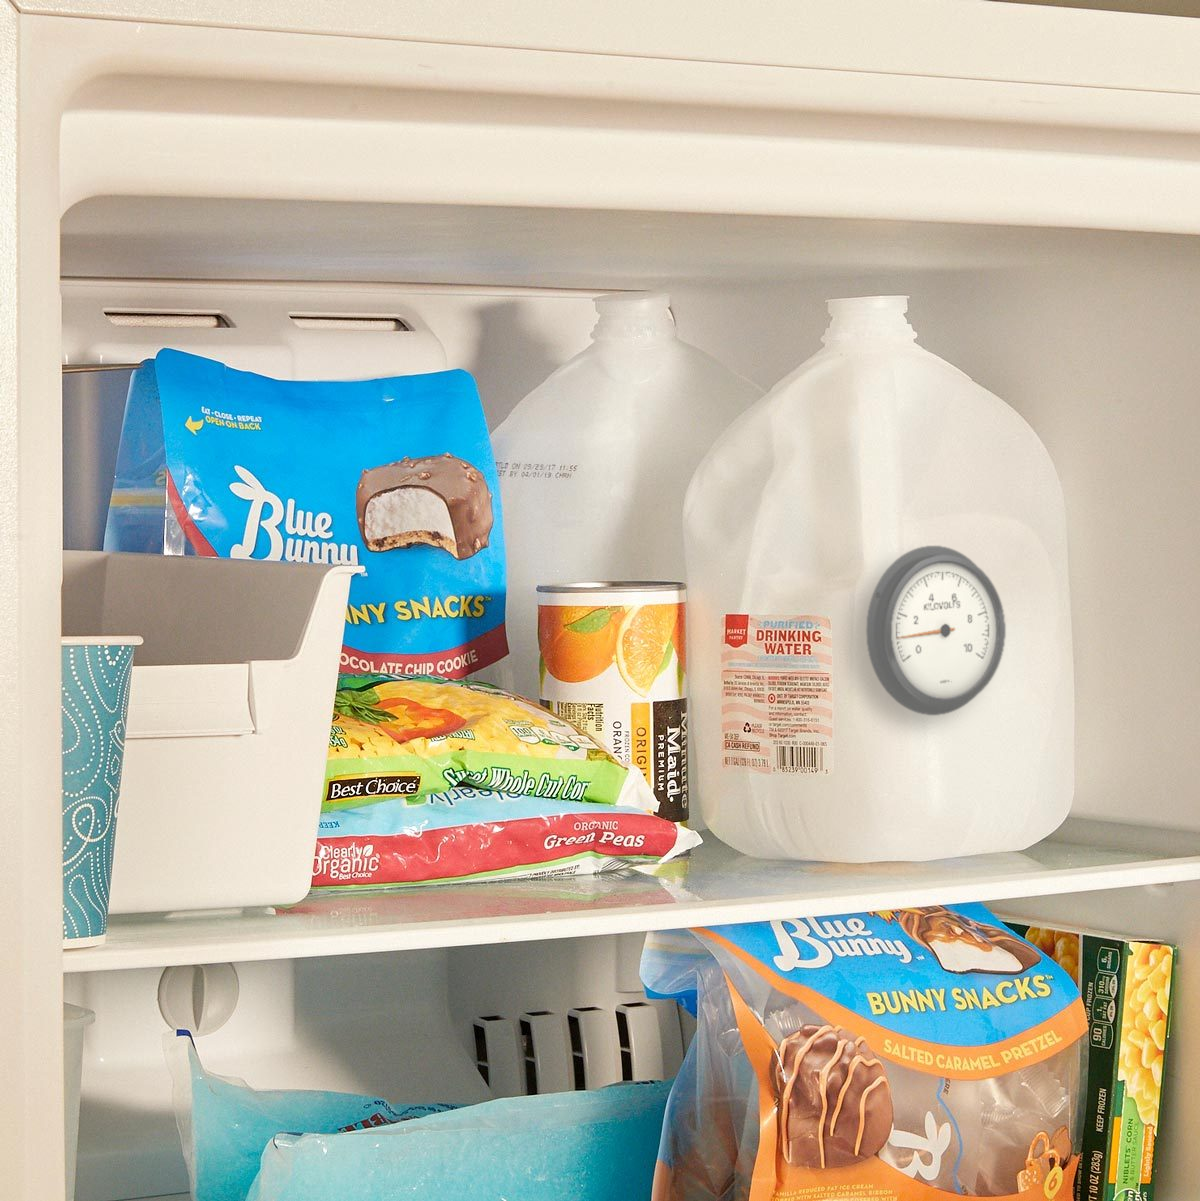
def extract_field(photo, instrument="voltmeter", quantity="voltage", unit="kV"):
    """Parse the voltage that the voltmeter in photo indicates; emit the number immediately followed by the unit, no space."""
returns 1kV
